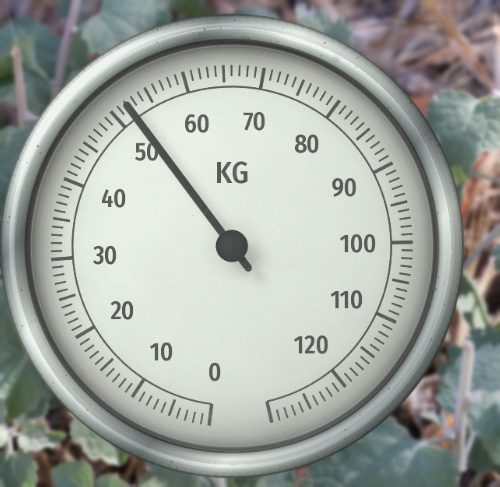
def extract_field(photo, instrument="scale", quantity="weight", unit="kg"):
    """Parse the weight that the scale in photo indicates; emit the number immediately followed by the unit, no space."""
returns 52kg
